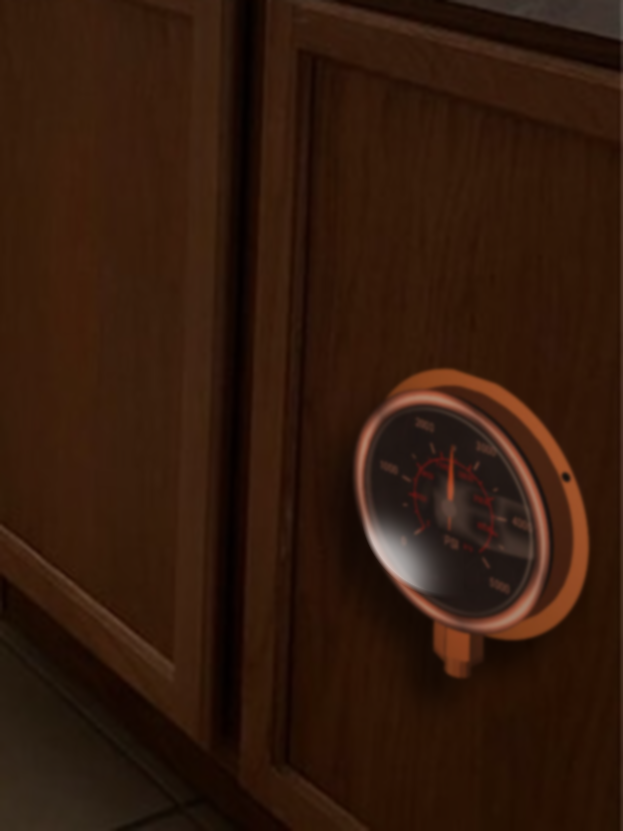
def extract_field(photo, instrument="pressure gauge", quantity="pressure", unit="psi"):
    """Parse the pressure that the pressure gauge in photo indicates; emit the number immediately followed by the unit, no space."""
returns 2500psi
